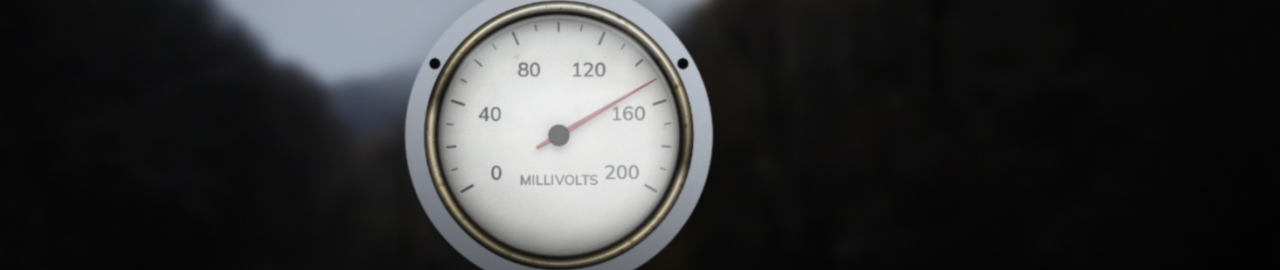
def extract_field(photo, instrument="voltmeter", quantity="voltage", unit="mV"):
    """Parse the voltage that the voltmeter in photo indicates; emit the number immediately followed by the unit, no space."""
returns 150mV
